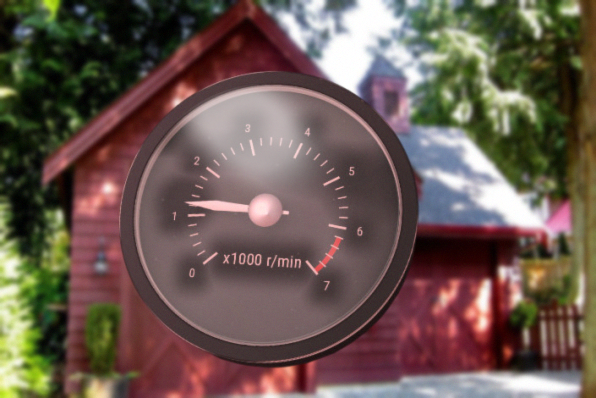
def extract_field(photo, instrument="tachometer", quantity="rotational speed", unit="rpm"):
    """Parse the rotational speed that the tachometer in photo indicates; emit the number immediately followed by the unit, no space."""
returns 1200rpm
